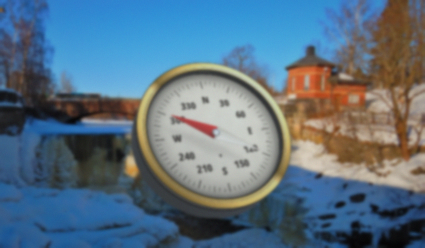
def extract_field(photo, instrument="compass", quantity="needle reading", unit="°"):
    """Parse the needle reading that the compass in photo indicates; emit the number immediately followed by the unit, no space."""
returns 300°
